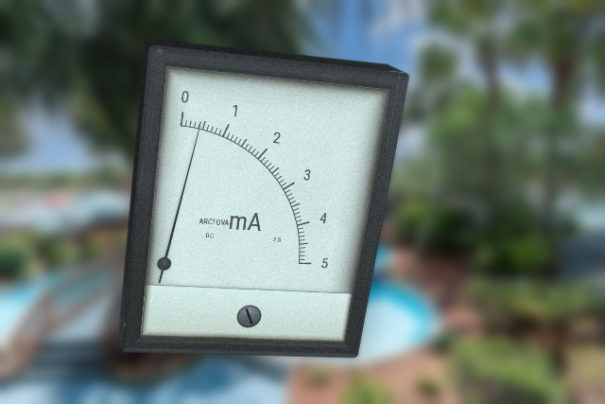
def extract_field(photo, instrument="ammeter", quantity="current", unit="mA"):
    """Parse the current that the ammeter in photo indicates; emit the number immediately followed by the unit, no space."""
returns 0.4mA
